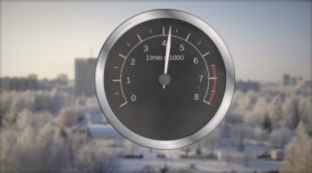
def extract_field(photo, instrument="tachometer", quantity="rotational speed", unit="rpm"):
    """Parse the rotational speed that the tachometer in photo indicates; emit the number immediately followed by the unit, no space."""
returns 4250rpm
